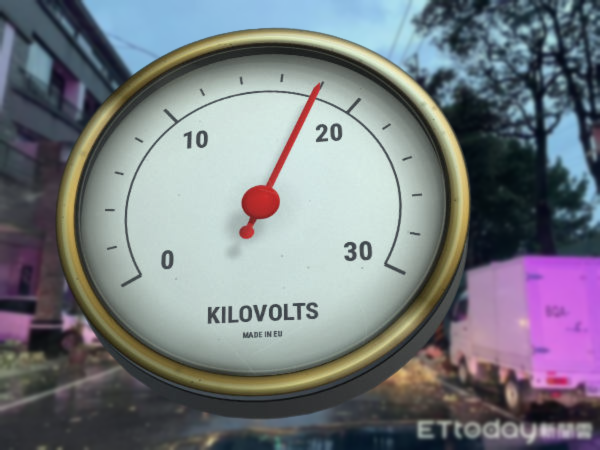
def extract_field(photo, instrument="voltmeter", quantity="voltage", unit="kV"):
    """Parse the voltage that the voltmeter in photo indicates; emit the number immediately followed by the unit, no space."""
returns 18kV
